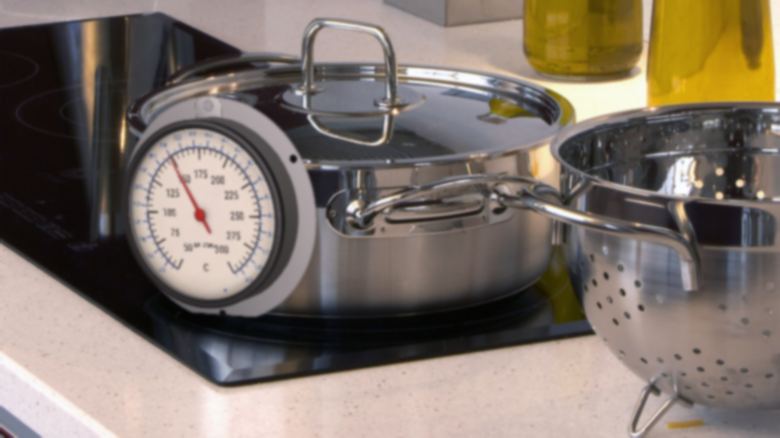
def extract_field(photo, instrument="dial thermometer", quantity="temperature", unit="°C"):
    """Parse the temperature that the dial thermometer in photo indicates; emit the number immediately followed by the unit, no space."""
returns 150°C
